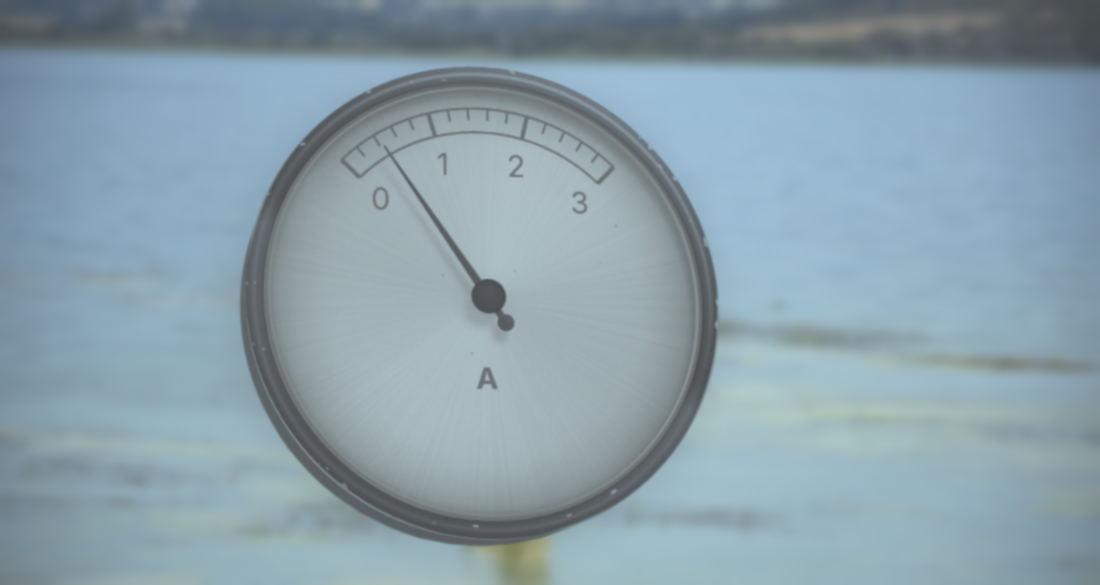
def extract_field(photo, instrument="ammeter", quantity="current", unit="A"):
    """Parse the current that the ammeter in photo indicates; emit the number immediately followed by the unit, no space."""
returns 0.4A
